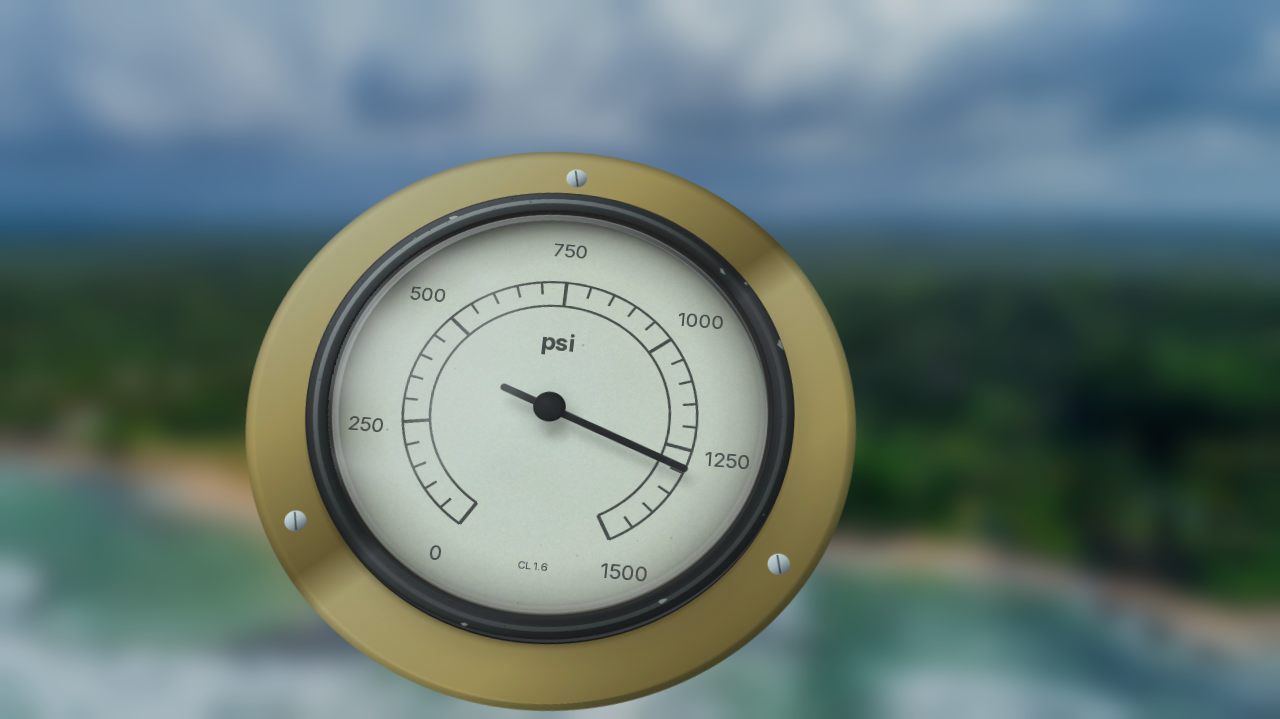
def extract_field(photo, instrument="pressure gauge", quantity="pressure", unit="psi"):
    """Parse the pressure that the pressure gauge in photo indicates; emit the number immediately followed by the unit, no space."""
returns 1300psi
